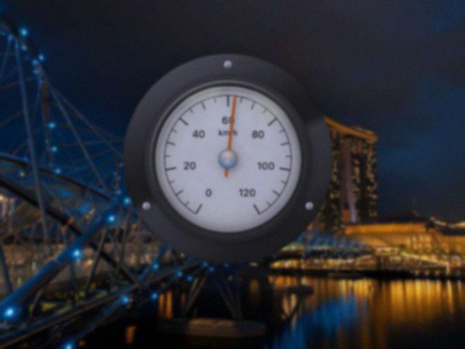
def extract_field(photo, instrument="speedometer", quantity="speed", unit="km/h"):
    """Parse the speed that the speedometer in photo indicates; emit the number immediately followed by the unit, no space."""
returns 62.5km/h
